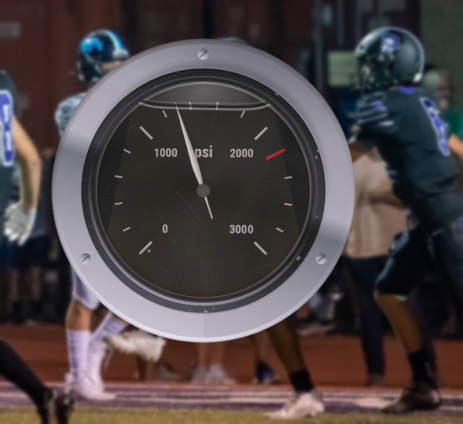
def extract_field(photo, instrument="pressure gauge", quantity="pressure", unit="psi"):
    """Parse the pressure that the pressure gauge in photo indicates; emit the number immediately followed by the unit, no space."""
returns 1300psi
